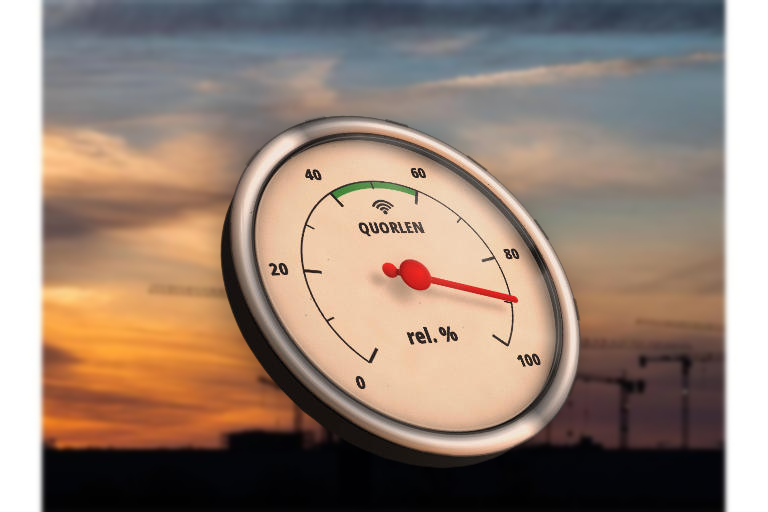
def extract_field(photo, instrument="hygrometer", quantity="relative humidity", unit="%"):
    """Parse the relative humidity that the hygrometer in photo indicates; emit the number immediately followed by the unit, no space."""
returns 90%
